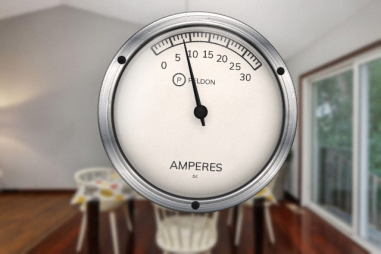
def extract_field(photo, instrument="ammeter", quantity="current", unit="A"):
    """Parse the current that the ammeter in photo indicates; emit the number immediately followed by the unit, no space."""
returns 8A
